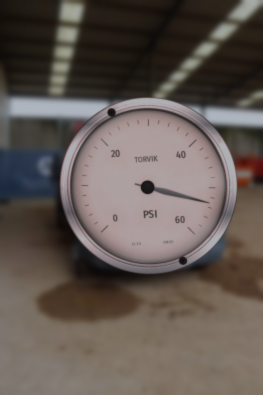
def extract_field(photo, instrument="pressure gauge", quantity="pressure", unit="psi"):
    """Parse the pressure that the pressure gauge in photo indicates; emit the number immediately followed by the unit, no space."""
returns 53psi
